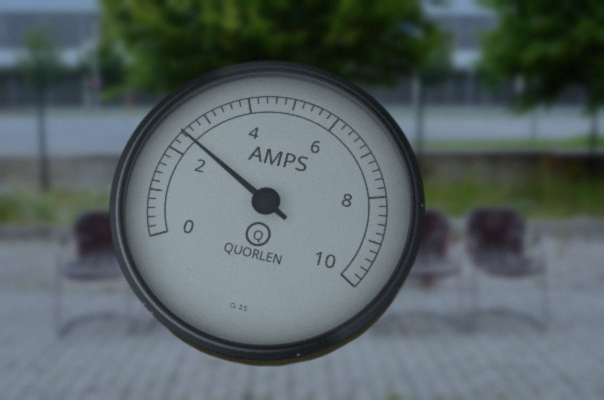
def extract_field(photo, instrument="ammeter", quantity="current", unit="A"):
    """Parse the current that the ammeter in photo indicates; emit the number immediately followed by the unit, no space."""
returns 2.4A
